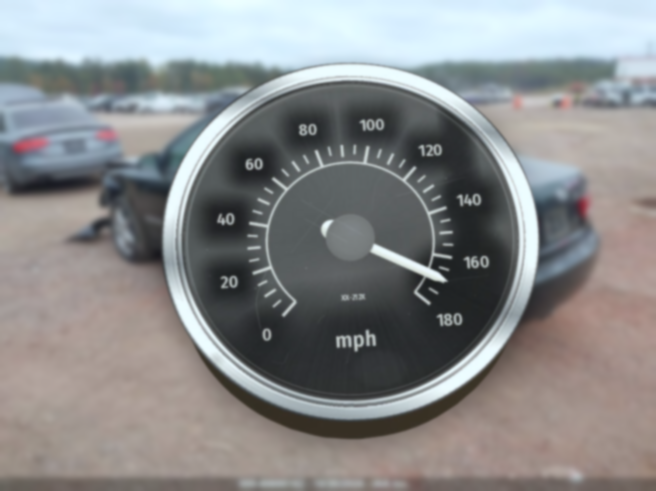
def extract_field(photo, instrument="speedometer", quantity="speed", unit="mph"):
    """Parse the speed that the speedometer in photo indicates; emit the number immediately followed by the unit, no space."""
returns 170mph
